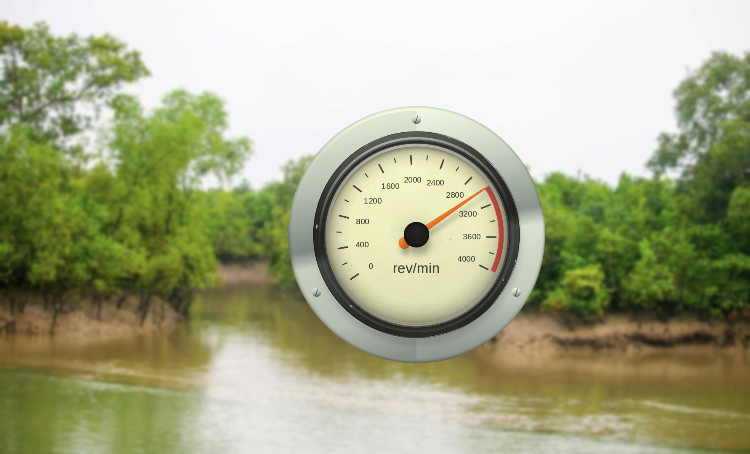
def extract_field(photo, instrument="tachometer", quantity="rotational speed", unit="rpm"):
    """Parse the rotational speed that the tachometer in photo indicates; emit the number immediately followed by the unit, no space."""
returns 3000rpm
